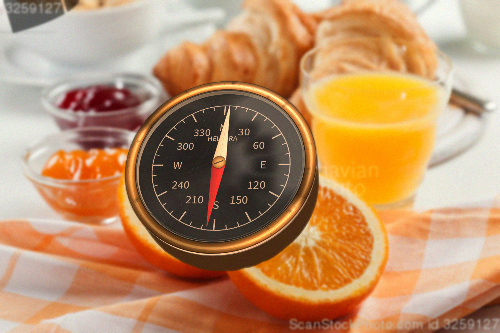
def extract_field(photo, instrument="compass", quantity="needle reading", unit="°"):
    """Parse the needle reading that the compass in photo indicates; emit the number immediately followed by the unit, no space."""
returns 185°
